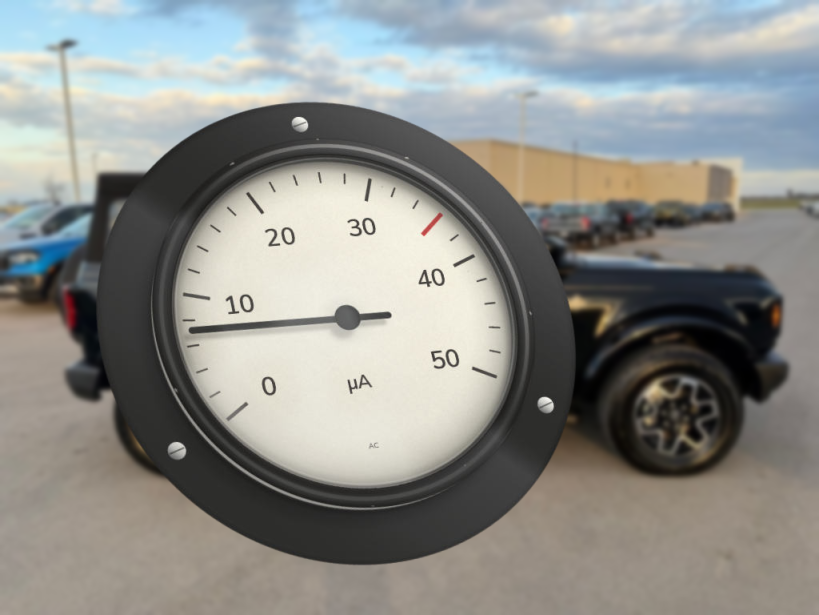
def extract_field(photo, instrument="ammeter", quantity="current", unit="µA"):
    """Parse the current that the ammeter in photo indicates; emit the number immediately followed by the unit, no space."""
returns 7µA
